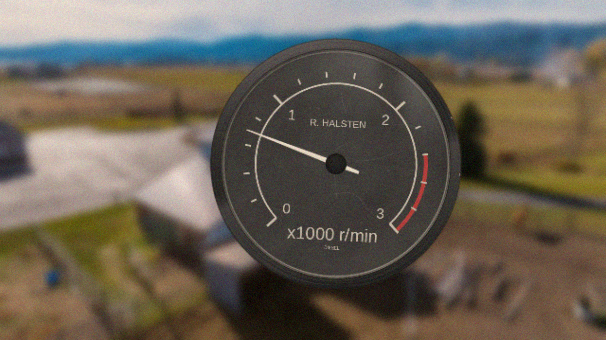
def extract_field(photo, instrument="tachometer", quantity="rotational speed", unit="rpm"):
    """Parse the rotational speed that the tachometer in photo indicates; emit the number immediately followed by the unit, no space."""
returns 700rpm
